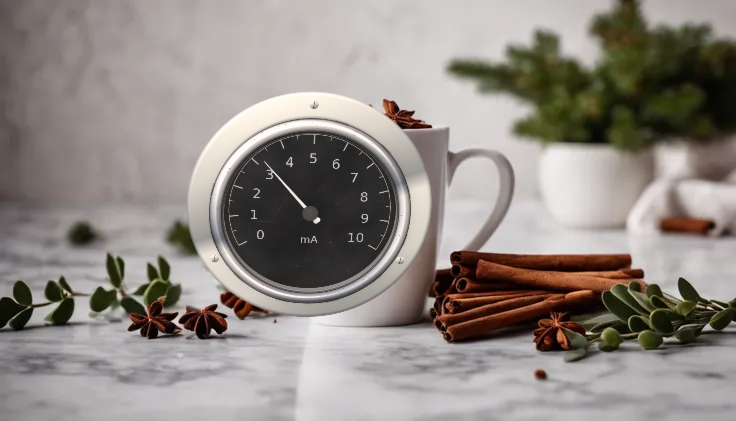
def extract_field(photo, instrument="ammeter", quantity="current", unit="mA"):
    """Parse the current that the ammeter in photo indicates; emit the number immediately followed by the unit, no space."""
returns 3.25mA
